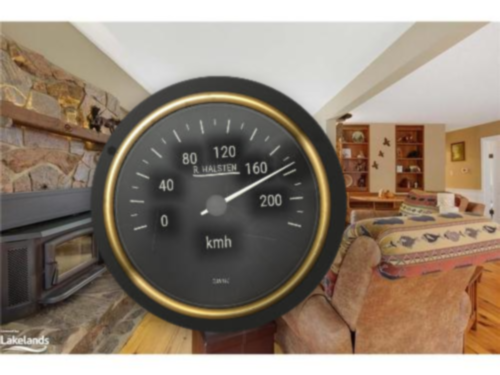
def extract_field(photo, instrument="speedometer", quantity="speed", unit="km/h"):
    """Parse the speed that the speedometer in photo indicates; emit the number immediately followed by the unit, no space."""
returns 175km/h
